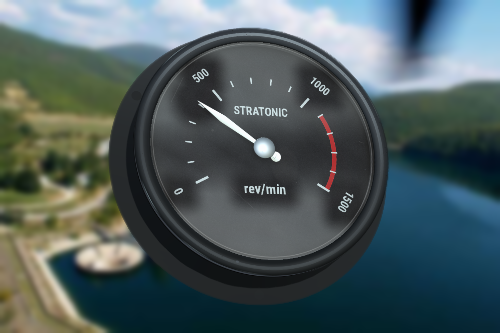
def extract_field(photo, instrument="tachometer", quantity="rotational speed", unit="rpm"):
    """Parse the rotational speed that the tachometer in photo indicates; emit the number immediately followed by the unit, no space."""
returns 400rpm
